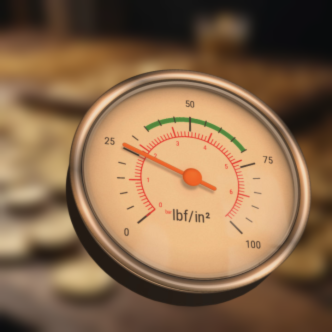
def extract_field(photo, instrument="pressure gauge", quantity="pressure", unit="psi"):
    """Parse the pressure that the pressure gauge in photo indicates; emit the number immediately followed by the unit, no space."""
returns 25psi
